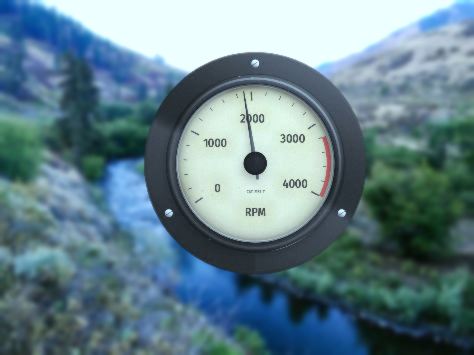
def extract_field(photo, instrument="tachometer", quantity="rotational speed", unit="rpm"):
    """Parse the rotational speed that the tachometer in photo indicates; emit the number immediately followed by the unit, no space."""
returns 1900rpm
